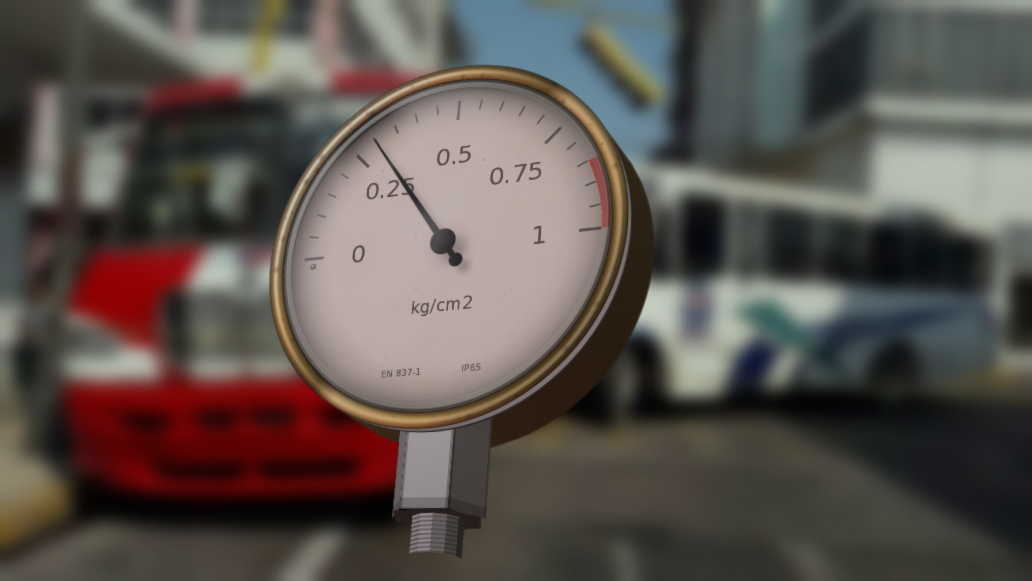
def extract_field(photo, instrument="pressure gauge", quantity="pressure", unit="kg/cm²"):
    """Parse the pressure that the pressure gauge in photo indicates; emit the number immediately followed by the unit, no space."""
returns 0.3kg/cm²
